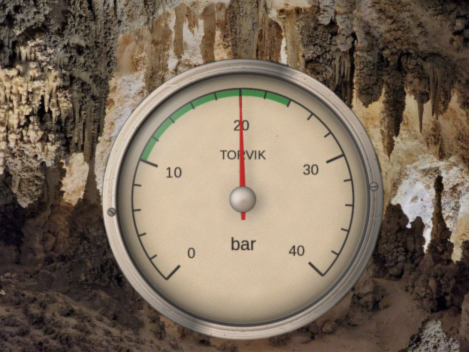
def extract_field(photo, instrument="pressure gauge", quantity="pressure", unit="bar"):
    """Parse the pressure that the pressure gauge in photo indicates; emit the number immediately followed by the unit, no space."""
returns 20bar
